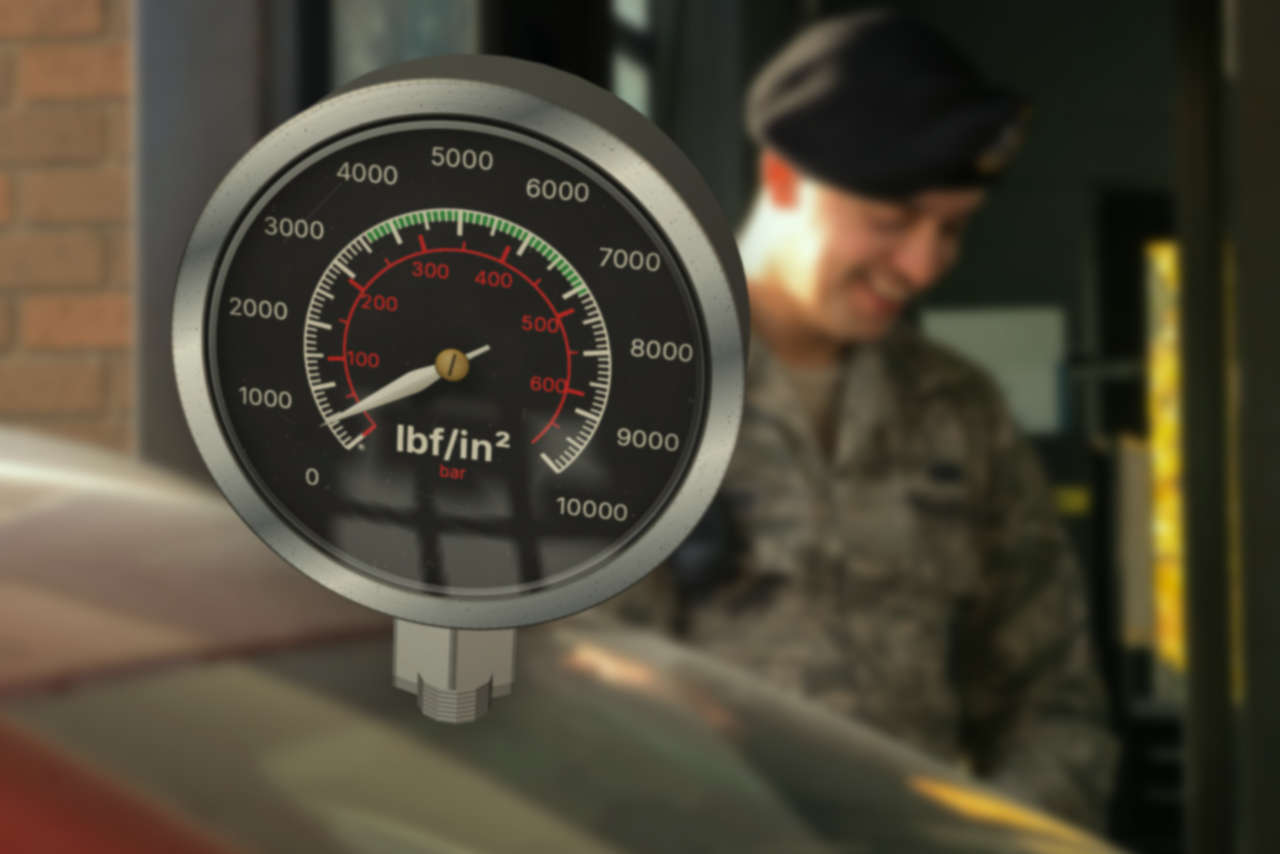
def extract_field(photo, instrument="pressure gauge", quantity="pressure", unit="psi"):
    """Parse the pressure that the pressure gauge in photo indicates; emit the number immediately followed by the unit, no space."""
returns 500psi
